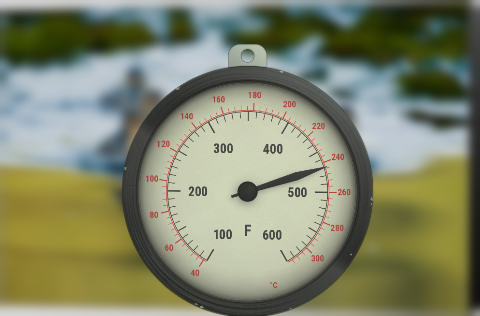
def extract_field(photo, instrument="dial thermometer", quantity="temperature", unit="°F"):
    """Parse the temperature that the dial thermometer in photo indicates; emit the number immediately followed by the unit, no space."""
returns 470°F
